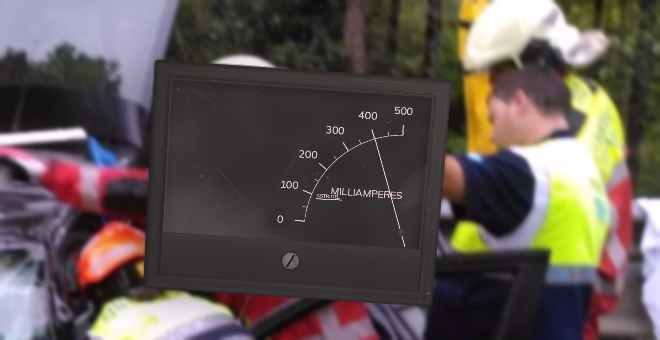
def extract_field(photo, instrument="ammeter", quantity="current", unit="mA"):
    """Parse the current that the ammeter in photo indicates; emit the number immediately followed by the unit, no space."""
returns 400mA
